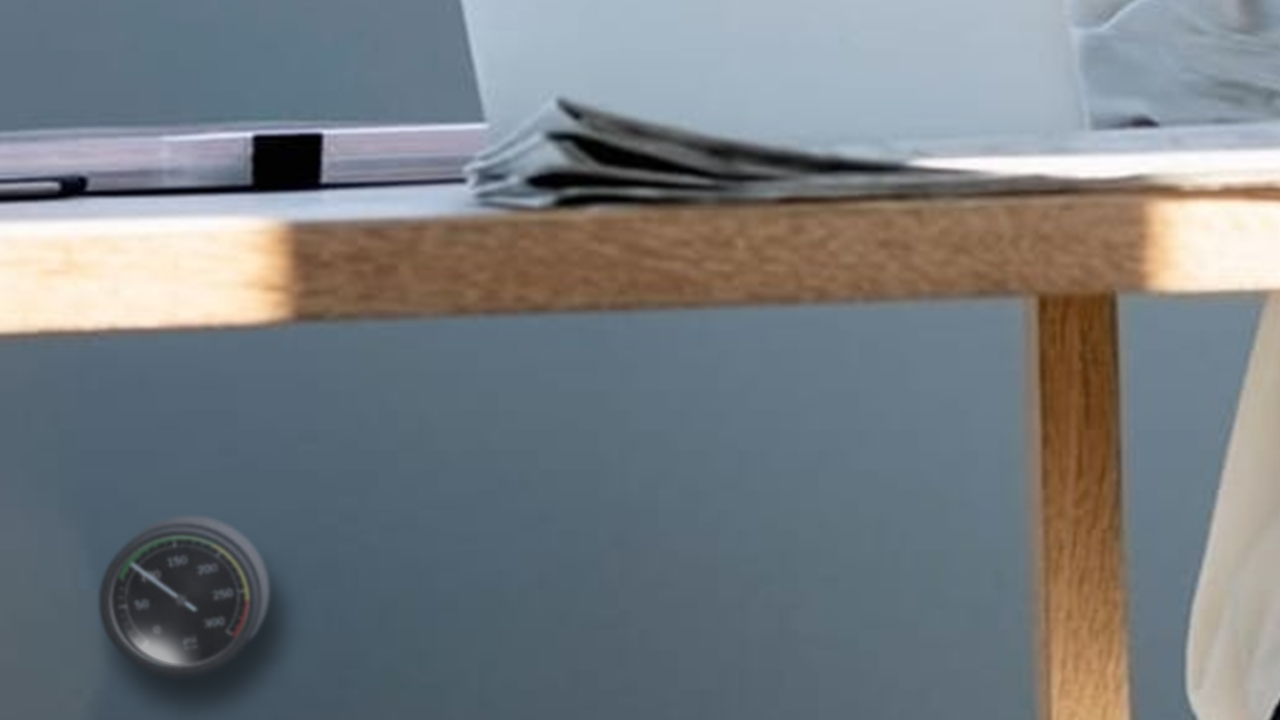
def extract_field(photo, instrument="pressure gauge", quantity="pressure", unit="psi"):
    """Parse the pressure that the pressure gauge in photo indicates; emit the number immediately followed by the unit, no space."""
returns 100psi
